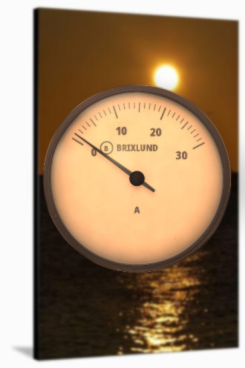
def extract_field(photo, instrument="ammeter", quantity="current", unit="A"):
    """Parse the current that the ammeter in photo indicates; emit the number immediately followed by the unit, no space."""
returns 1A
